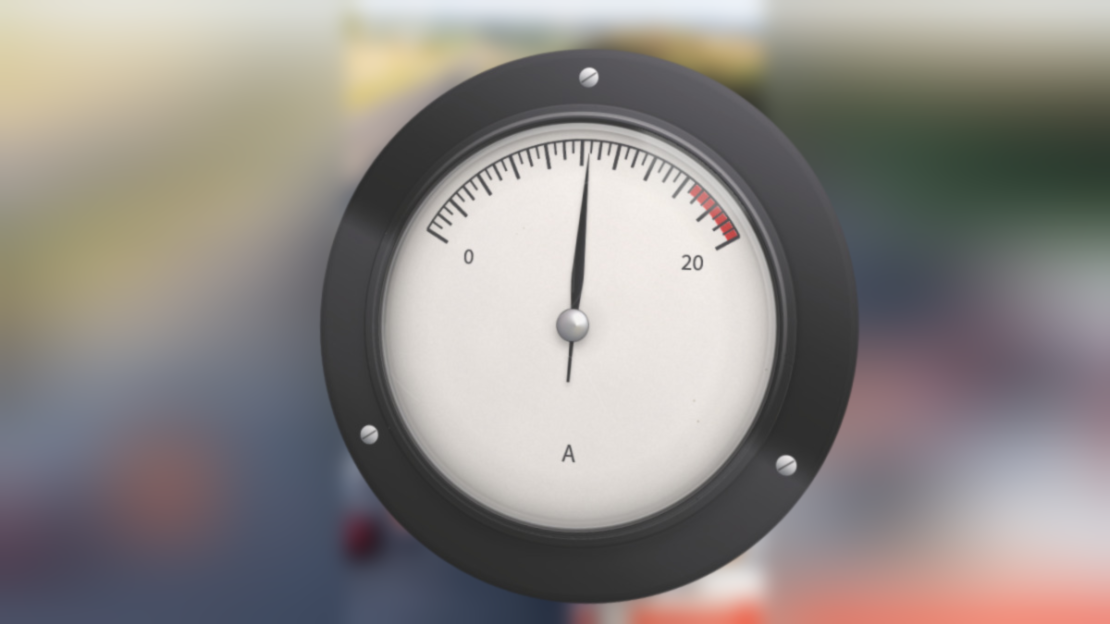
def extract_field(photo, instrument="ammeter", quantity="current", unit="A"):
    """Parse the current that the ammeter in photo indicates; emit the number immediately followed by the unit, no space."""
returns 10.5A
